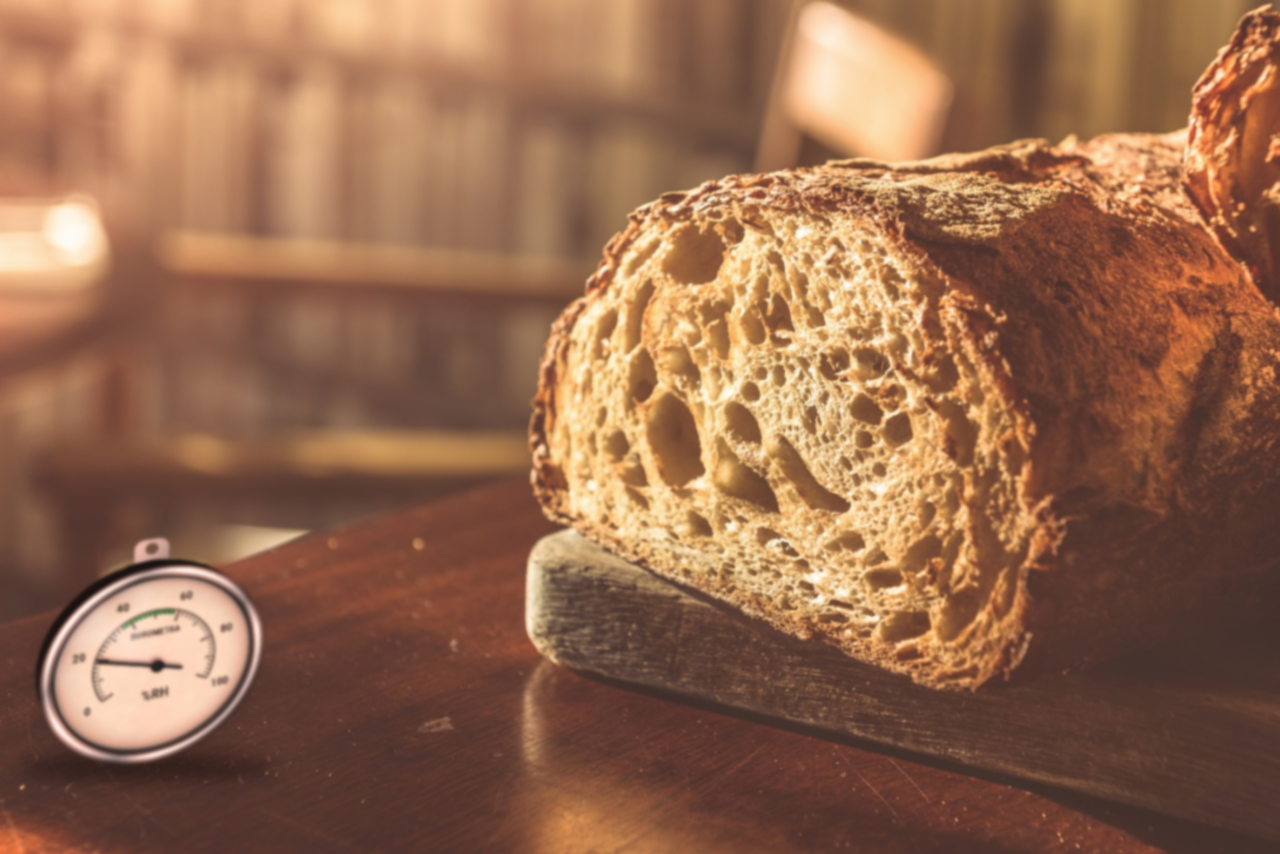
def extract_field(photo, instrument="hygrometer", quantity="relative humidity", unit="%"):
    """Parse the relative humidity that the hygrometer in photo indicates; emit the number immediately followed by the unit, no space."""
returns 20%
